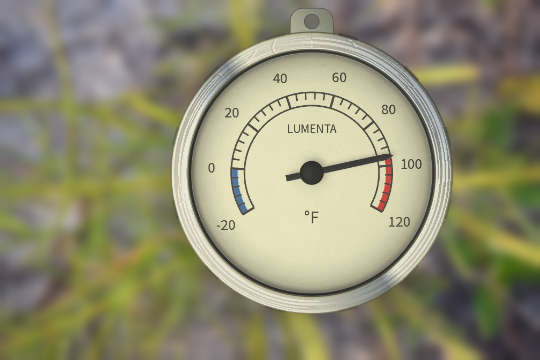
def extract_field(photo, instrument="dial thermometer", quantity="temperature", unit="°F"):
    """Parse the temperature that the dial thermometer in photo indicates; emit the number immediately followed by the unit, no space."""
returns 96°F
